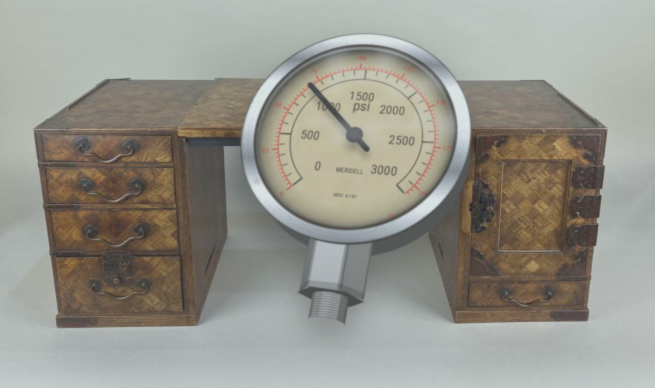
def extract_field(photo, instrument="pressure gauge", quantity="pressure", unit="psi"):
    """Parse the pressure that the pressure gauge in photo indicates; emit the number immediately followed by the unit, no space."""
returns 1000psi
